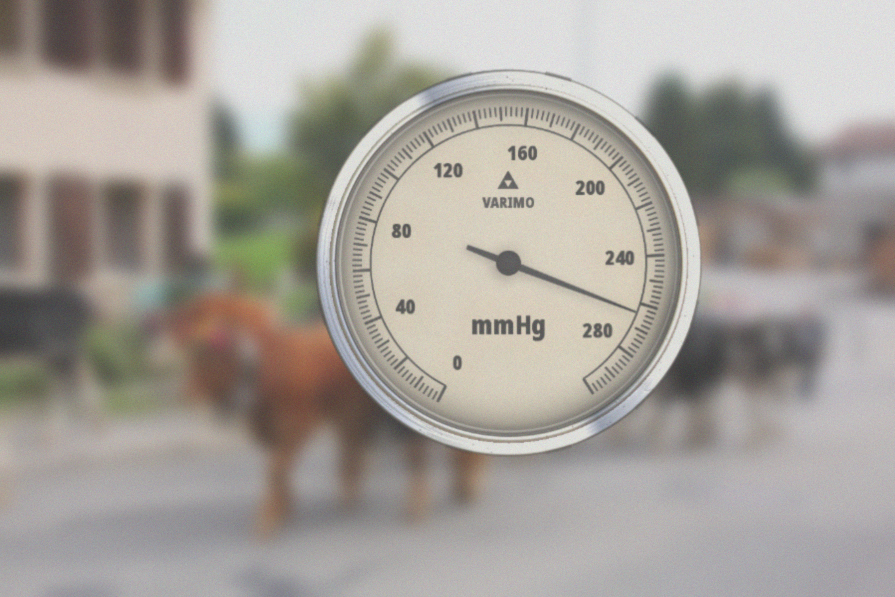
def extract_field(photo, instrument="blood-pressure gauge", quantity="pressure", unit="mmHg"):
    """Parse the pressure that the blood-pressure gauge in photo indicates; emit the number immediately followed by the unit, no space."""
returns 264mmHg
